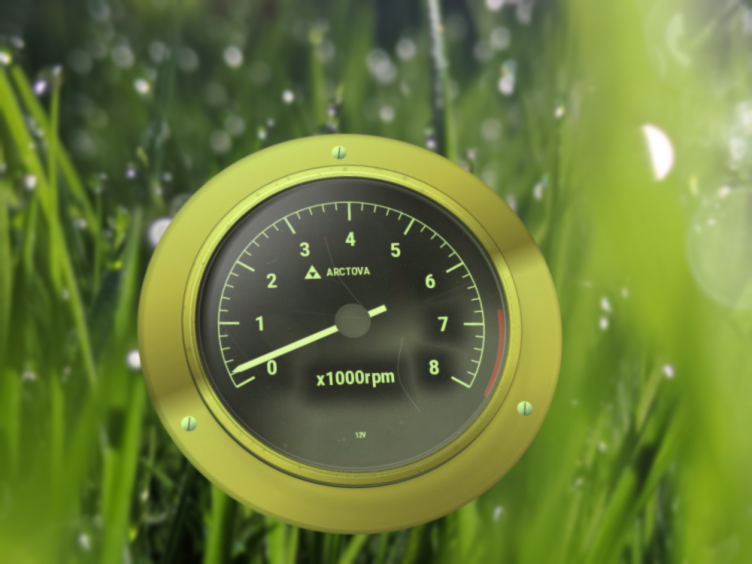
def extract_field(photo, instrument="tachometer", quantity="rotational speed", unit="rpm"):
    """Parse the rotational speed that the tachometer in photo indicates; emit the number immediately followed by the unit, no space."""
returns 200rpm
